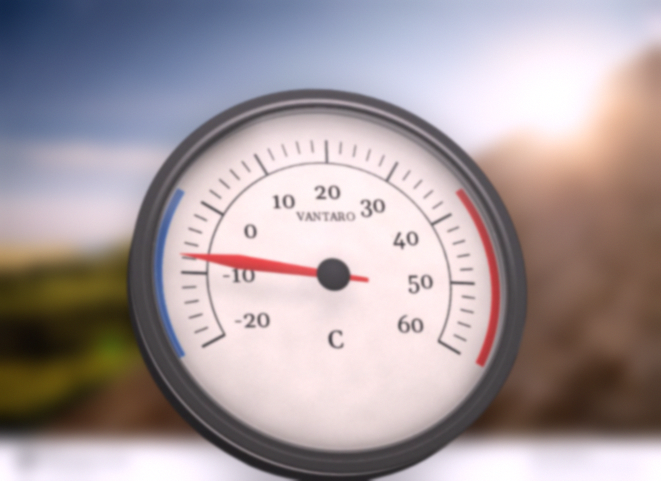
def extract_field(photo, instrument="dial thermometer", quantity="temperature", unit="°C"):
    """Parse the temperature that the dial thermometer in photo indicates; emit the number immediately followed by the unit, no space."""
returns -8°C
